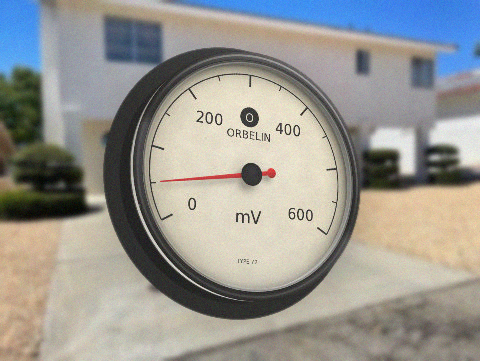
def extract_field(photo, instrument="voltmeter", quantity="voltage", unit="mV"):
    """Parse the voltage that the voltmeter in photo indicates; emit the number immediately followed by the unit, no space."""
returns 50mV
